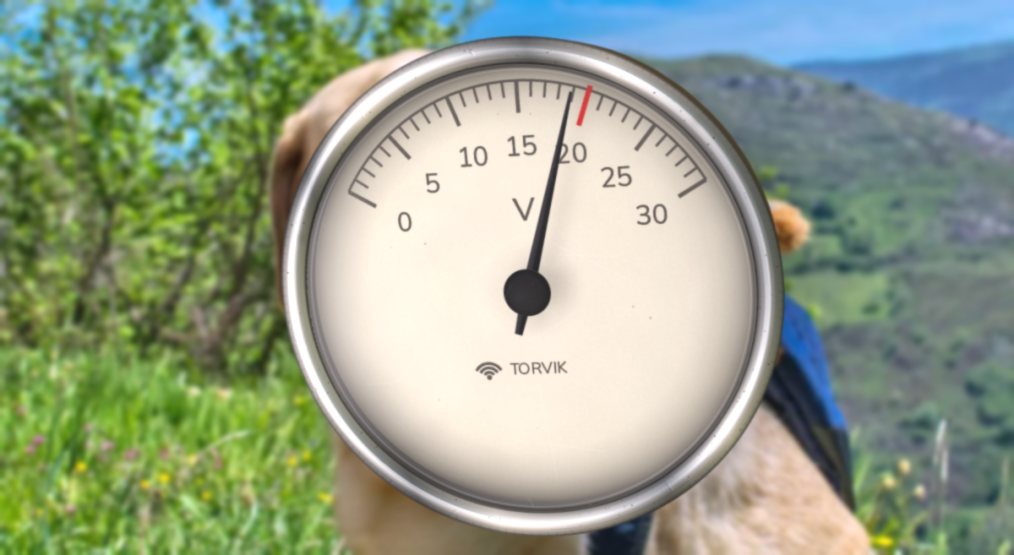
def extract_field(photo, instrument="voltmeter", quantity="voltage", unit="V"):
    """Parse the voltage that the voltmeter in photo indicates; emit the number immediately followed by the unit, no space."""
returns 19V
